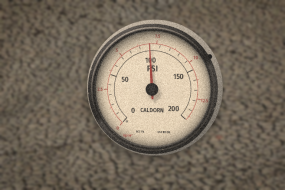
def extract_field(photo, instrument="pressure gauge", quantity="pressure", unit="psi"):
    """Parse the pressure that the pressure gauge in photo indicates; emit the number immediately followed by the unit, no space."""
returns 100psi
